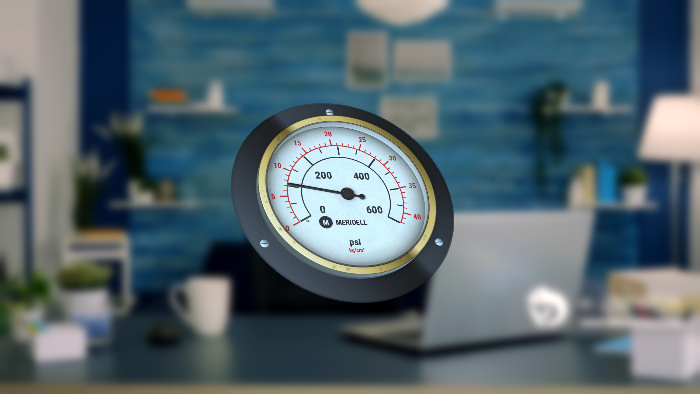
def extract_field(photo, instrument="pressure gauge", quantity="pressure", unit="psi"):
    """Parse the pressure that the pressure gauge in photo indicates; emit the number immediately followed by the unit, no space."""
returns 100psi
